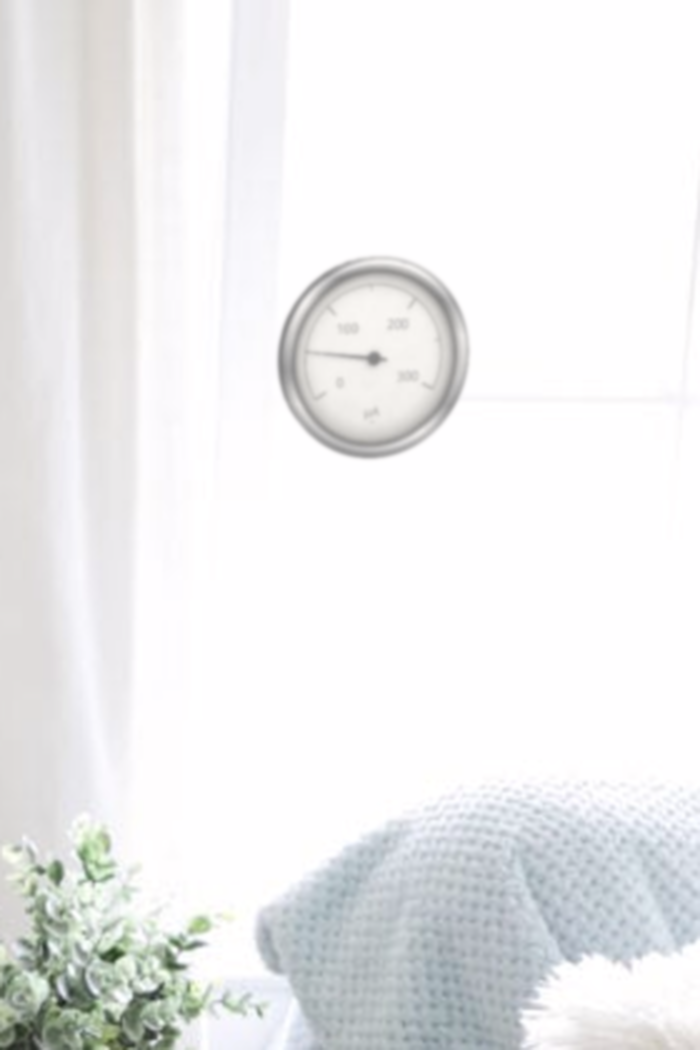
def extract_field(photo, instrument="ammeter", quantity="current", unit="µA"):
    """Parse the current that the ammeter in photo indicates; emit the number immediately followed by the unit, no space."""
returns 50µA
